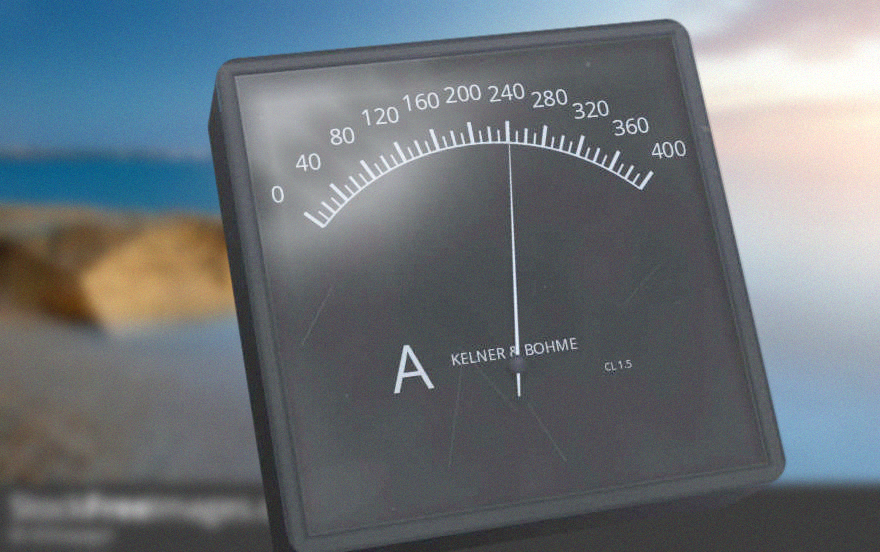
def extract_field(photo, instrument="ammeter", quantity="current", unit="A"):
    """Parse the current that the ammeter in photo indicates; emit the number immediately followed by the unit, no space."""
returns 240A
